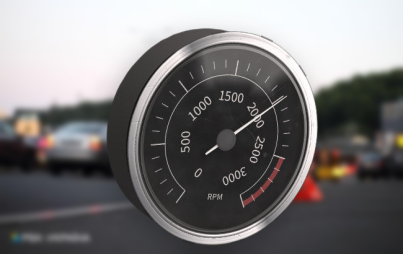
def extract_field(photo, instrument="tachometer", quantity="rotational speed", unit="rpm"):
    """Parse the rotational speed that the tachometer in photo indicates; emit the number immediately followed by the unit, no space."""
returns 2000rpm
